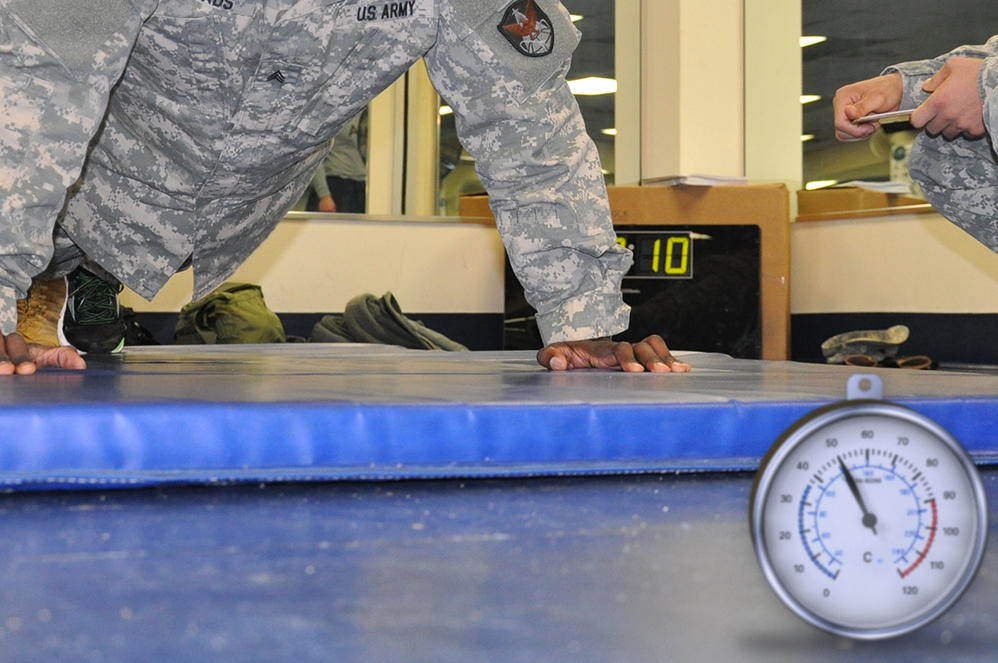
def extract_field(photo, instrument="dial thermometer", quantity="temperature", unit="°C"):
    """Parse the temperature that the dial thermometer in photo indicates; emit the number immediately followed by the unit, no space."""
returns 50°C
